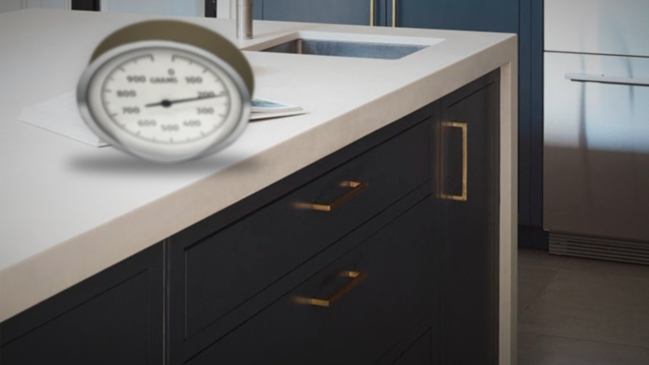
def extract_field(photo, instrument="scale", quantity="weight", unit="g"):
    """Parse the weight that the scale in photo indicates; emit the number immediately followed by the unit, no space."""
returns 200g
